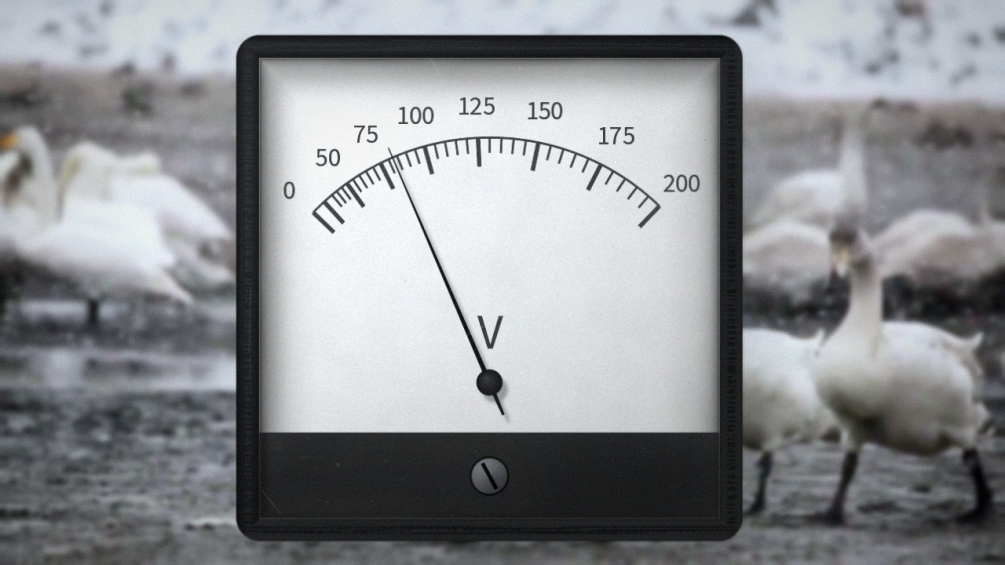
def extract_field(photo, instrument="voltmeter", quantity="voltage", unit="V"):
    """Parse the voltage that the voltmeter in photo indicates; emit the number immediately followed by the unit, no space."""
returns 82.5V
